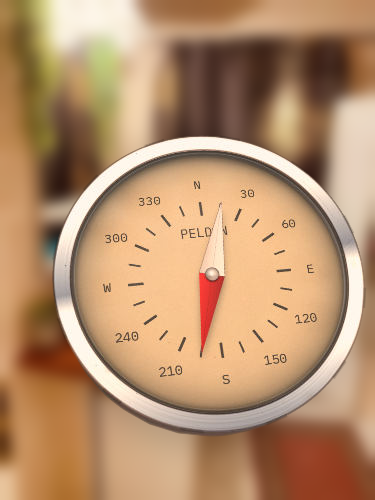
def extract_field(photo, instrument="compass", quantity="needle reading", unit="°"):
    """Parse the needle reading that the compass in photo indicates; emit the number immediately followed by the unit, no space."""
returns 195°
